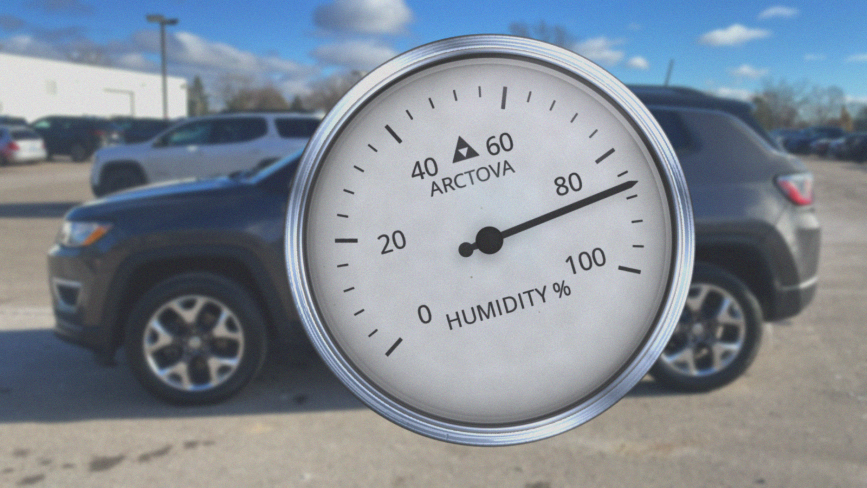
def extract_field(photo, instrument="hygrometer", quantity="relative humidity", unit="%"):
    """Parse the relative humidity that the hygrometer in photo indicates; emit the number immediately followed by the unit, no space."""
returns 86%
